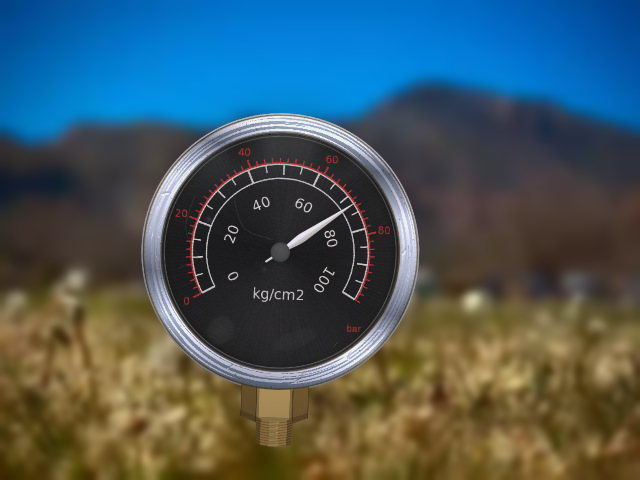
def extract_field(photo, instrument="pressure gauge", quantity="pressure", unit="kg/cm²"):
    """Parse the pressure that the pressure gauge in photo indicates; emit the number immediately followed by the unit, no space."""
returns 72.5kg/cm²
